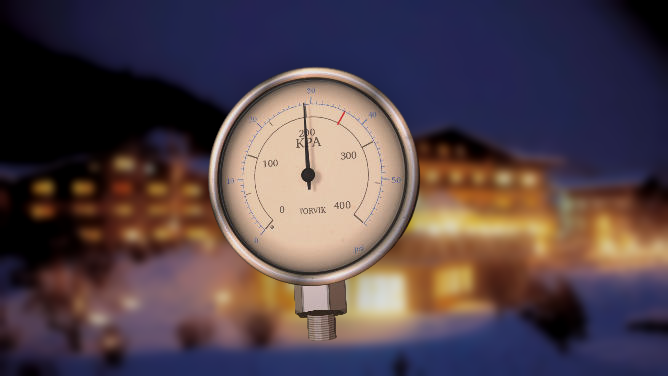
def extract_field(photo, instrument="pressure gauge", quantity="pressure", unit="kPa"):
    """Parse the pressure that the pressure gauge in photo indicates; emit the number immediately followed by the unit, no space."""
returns 200kPa
